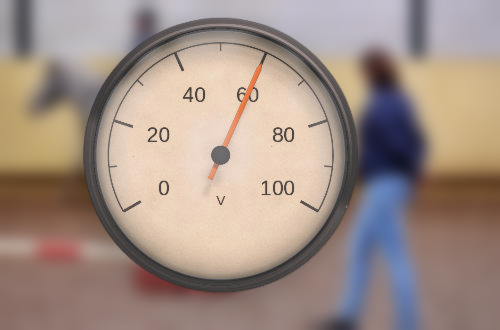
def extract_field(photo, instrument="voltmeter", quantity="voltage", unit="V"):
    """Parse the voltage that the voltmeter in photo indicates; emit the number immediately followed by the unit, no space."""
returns 60V
